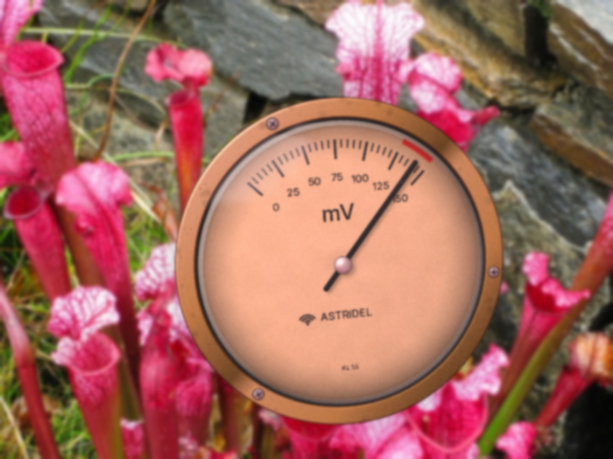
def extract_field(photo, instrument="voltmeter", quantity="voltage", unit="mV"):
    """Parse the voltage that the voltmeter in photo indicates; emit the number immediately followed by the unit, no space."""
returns 140mV
